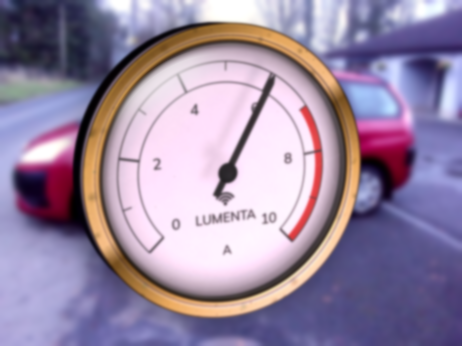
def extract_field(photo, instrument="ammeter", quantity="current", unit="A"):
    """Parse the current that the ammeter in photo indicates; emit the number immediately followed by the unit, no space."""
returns 6A
